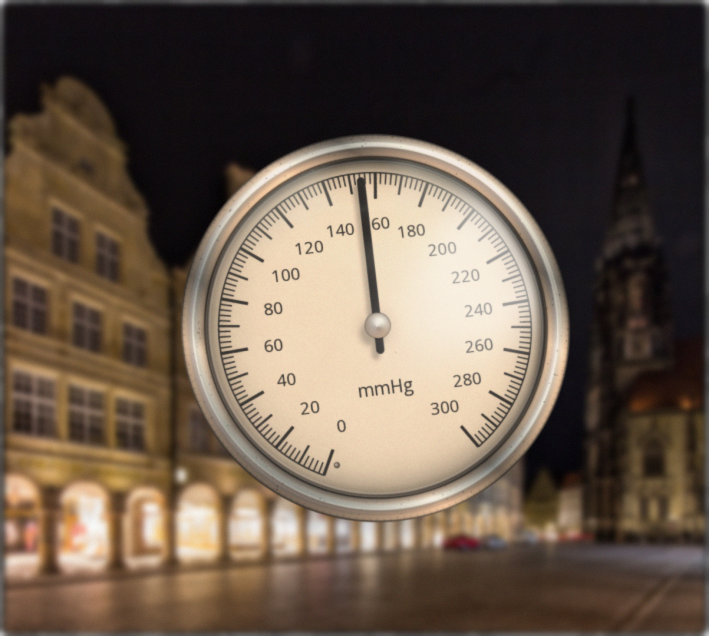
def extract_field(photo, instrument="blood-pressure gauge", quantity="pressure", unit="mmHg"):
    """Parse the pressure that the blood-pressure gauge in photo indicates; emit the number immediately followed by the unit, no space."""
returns 154mmHg
